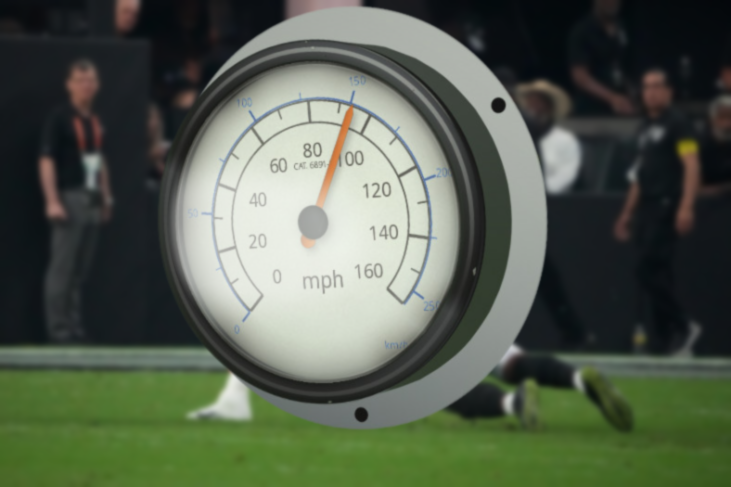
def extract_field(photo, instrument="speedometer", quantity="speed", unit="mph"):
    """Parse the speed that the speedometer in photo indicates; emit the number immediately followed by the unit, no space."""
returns 95mph
